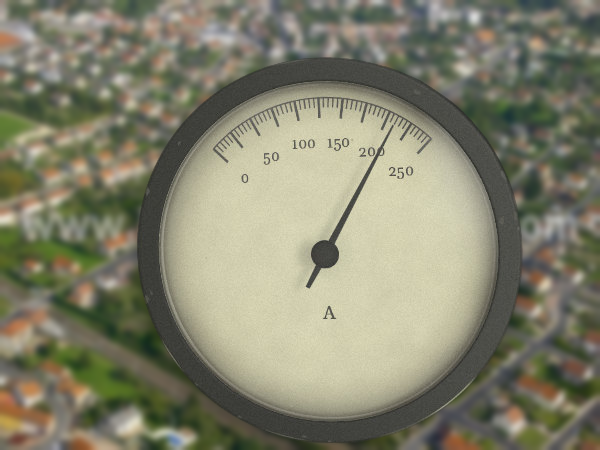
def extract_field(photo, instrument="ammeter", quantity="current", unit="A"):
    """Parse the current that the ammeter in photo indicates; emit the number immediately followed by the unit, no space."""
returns 210A
